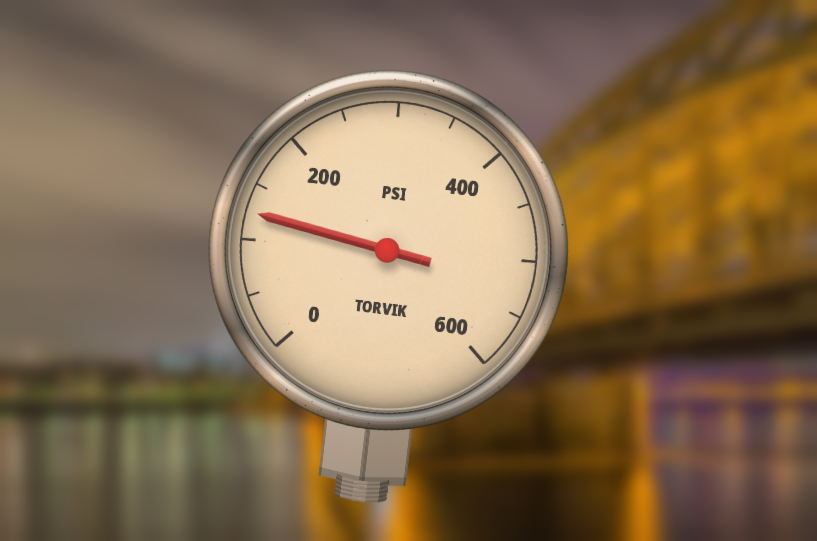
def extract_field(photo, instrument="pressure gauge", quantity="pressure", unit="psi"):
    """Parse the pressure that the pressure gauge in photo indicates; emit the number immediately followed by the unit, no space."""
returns 125psi
